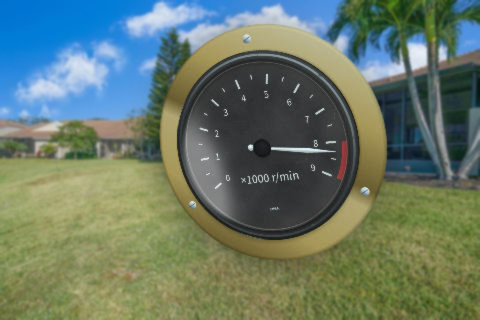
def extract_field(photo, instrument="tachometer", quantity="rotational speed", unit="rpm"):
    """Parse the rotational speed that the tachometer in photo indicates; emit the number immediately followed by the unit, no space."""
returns 8250rpm
